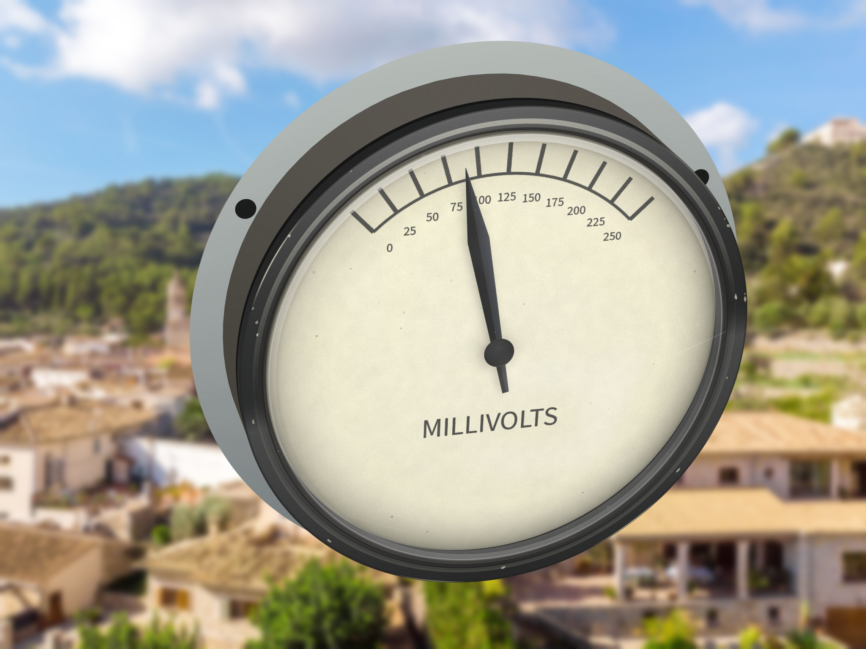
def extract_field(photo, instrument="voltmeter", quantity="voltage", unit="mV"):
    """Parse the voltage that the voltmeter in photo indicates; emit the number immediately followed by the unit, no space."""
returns 87.5mV
